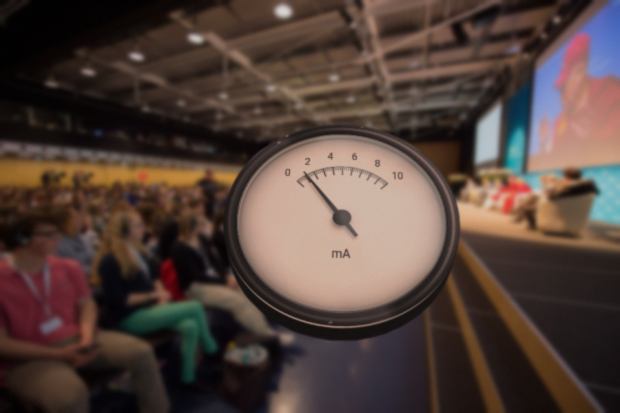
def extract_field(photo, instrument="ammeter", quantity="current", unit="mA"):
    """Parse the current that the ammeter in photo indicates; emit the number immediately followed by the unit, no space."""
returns 1mA
